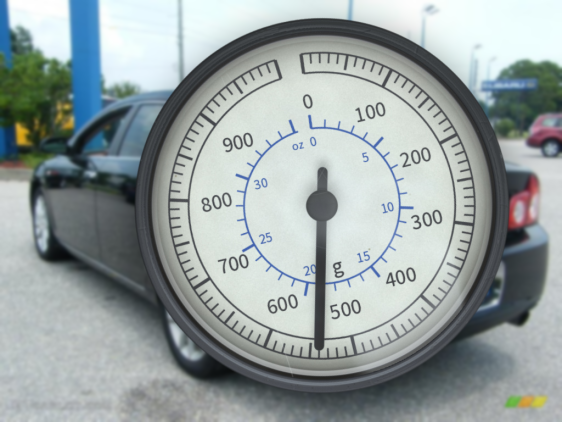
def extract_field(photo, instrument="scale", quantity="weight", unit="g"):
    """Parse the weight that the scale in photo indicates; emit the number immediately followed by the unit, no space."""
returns 540g
